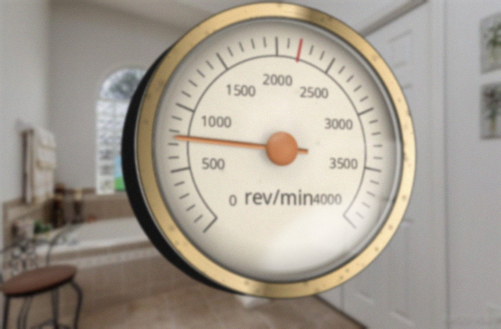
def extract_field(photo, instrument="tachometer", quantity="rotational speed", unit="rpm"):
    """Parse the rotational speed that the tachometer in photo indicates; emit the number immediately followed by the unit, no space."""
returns 750rpm
